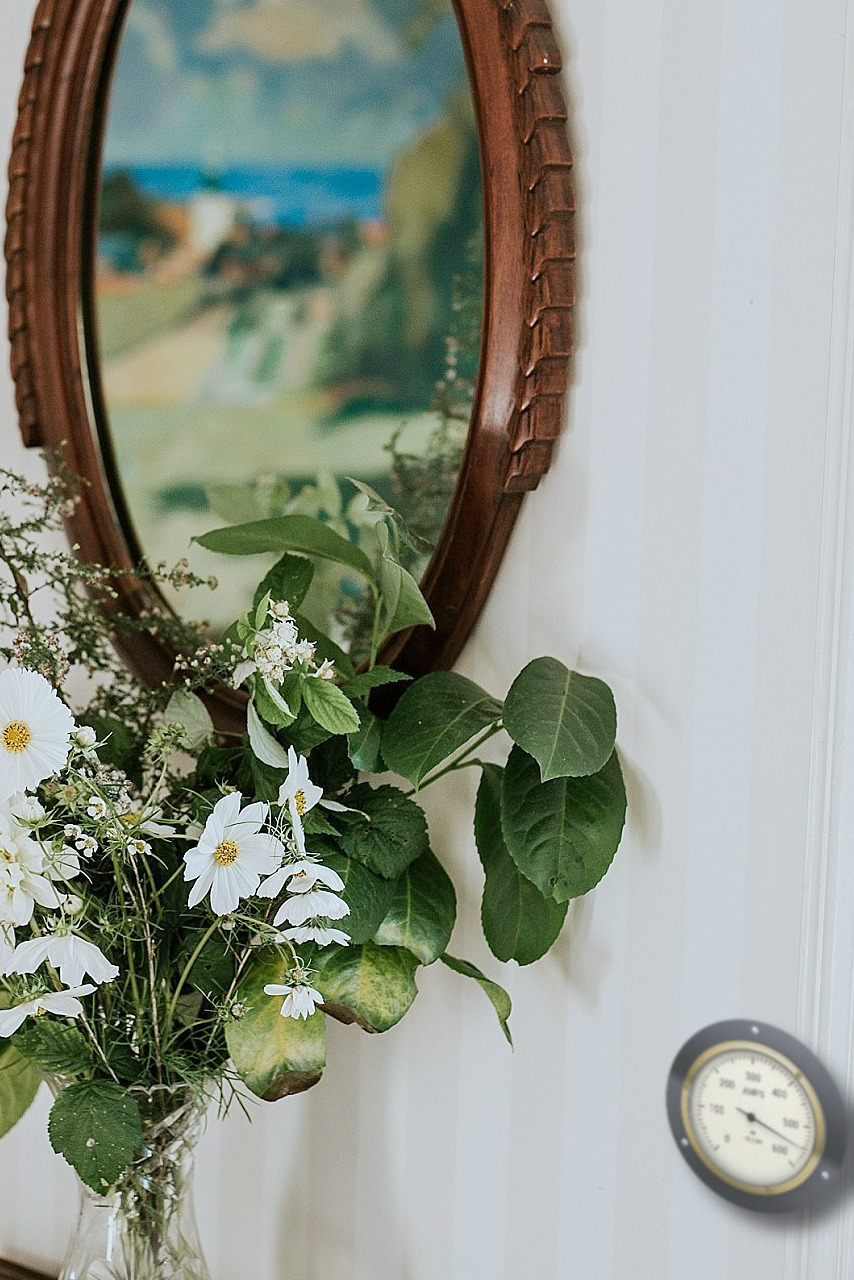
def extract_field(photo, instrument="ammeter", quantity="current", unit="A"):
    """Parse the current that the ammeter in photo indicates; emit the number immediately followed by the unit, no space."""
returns 550A
